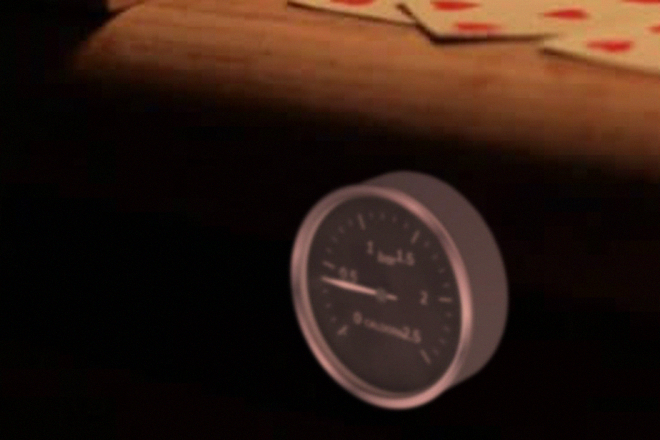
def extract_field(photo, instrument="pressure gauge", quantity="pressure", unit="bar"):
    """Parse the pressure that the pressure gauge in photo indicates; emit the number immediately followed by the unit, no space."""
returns 0.4bar
